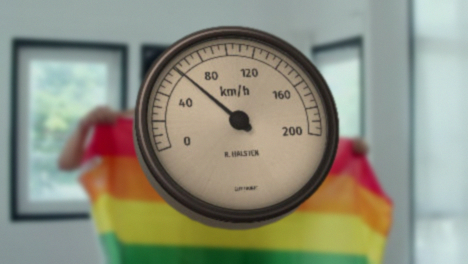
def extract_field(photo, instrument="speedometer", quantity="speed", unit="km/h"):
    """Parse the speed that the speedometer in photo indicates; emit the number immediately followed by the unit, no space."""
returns 60km/h
